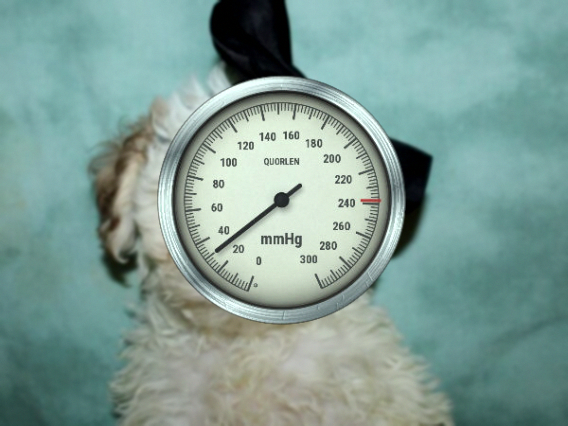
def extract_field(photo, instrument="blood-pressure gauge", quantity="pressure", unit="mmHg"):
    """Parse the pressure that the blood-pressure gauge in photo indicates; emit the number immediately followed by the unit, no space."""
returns 30mmHg
